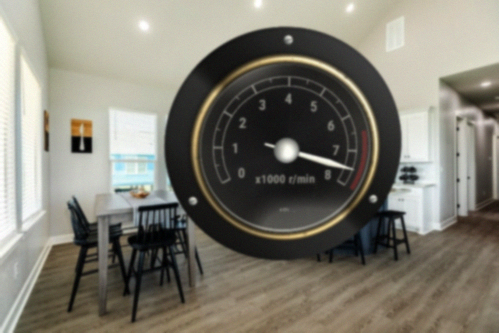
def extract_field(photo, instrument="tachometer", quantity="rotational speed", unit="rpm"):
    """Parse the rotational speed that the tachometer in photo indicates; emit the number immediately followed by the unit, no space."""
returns 7500rpm
